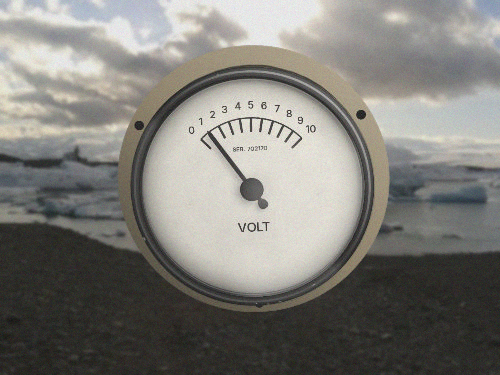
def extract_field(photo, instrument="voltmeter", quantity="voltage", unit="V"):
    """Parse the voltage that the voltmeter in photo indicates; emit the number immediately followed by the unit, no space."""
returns 1V
